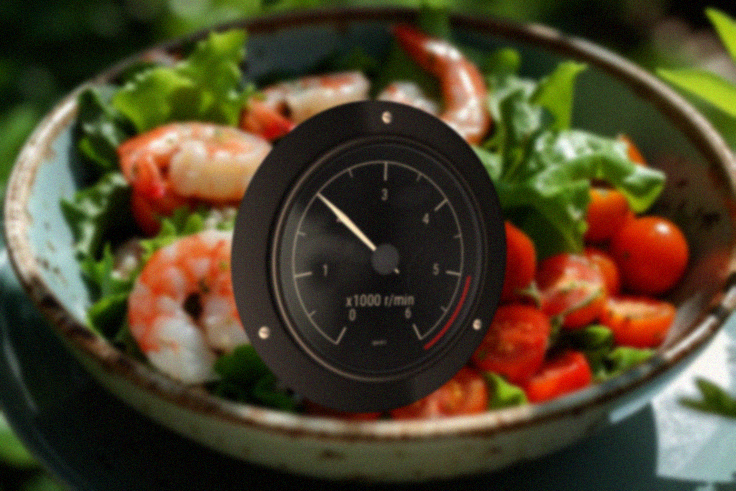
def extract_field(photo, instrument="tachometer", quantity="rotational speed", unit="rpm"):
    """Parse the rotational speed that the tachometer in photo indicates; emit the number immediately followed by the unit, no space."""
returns 2000rpm
